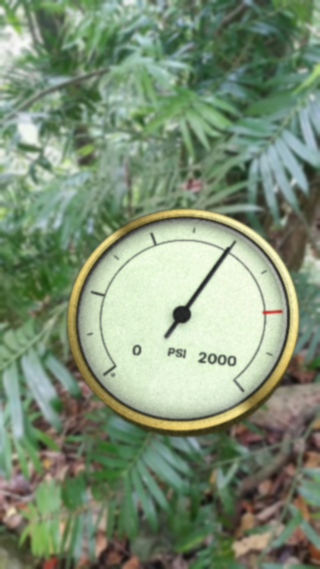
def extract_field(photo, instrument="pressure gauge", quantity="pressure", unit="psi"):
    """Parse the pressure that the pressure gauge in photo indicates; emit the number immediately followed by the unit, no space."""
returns 1200psi
